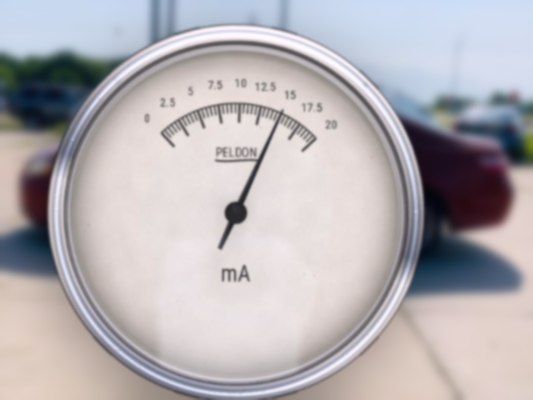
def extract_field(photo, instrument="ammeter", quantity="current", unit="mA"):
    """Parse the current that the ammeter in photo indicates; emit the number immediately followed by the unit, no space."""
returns 15mA
